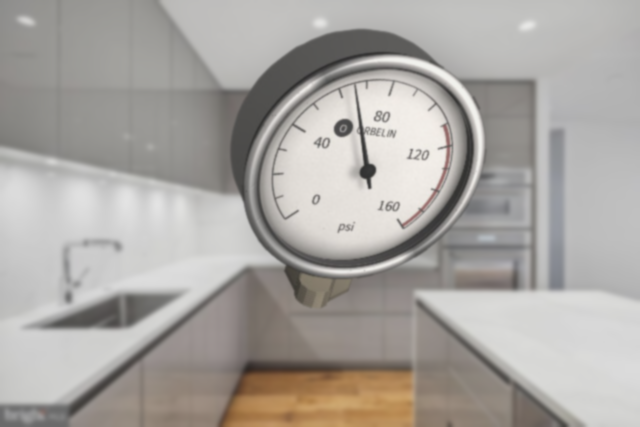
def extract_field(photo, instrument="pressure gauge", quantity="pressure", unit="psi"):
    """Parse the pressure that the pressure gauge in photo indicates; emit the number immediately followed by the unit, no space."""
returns 65psi
